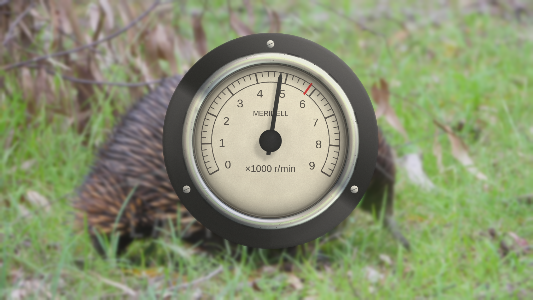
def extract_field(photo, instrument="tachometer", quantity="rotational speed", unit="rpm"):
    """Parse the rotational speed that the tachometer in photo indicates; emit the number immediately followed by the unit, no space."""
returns 4800rpm
